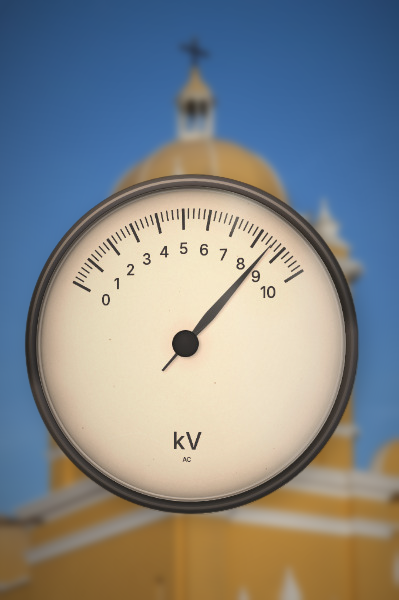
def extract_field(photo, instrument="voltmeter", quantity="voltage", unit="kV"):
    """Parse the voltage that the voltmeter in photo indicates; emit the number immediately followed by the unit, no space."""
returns 8.6kV
